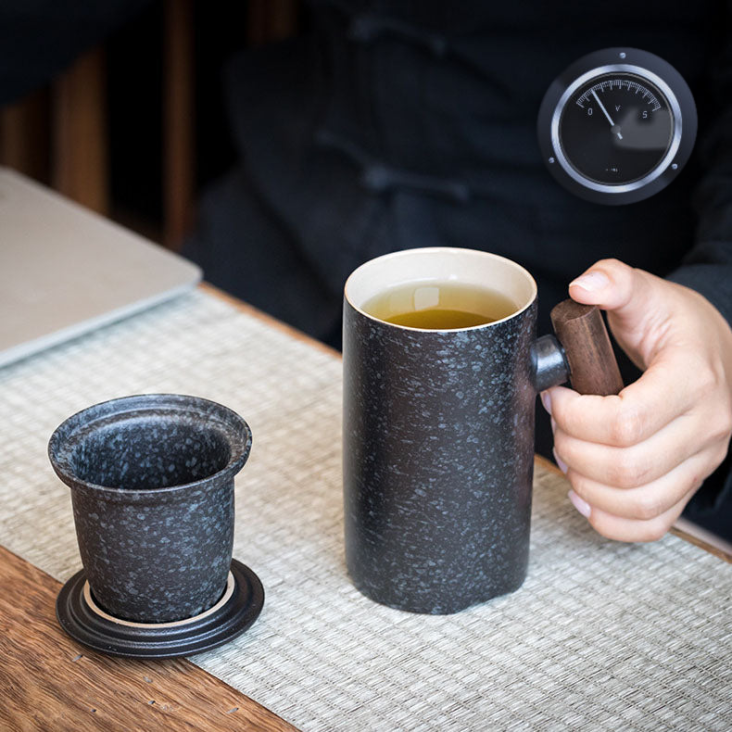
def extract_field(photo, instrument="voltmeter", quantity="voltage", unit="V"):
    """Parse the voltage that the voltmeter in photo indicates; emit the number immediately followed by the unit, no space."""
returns 1V
